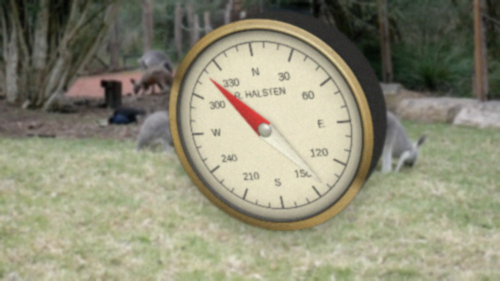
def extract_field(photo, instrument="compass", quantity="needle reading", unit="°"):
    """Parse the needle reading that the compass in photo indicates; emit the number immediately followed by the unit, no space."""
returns 320°
